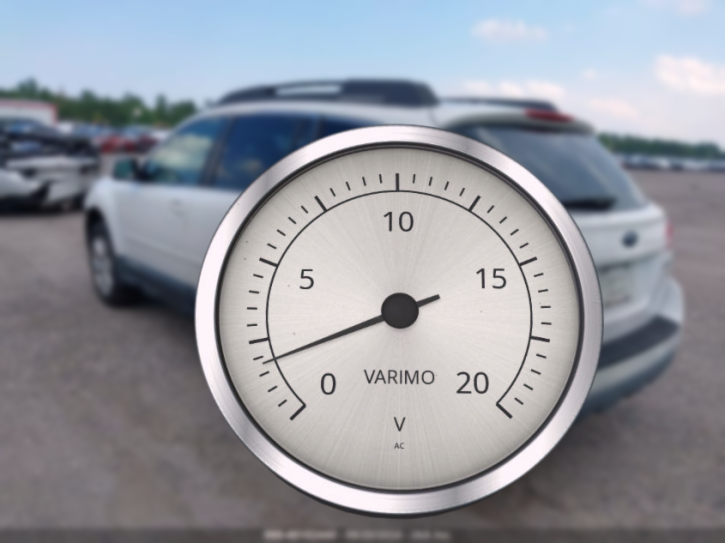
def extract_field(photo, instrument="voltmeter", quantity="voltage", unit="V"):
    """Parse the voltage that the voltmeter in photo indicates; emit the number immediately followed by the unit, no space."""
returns 1.75V
